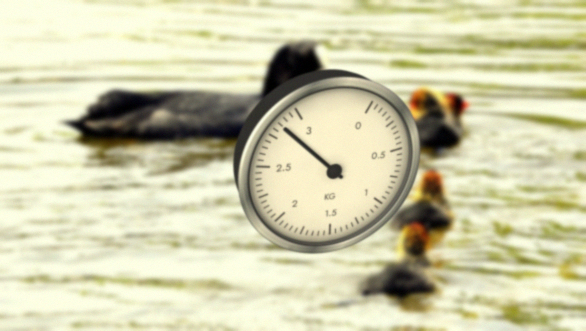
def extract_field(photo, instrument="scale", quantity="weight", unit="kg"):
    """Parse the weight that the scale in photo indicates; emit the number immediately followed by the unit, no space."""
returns 2.85kg
